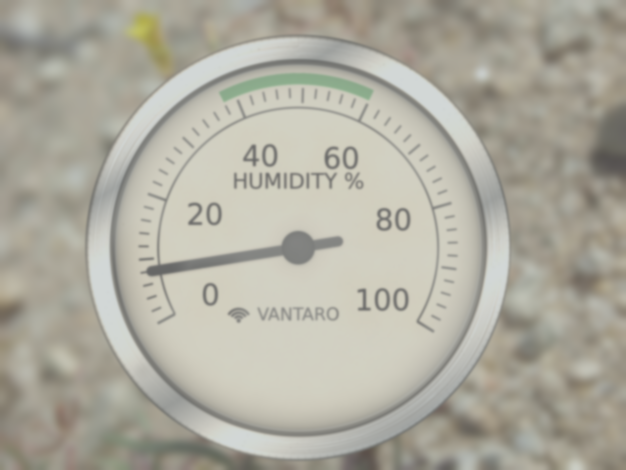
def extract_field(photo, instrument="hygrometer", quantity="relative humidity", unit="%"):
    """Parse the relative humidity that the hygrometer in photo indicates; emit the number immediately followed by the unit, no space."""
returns 8%
